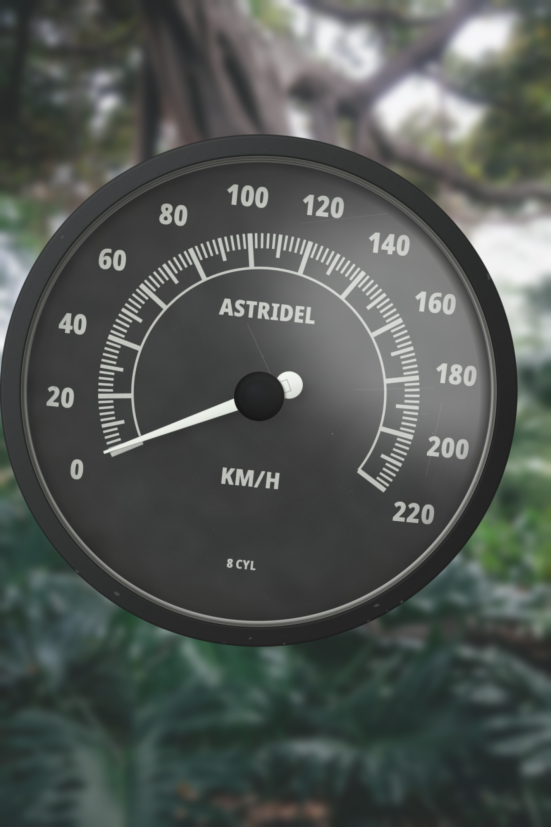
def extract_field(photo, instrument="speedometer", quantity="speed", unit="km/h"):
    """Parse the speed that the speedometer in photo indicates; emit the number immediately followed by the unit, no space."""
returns 2km/h
